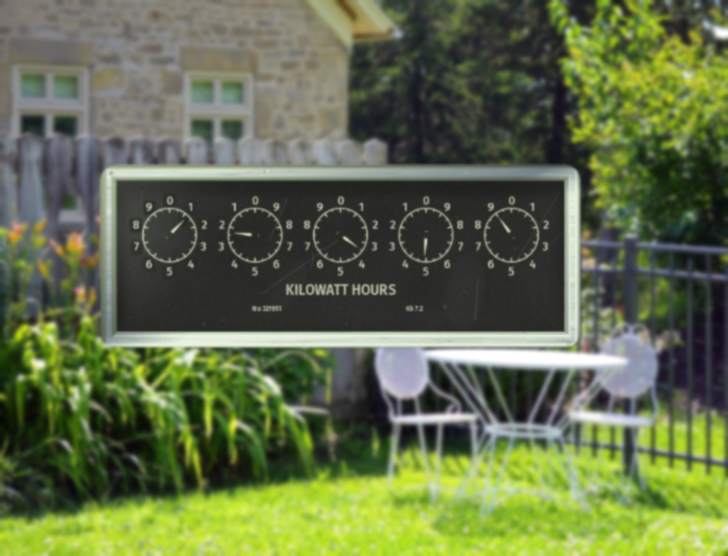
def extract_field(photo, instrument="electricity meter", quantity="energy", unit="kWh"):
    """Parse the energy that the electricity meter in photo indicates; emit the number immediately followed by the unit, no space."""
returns 12349kWh
